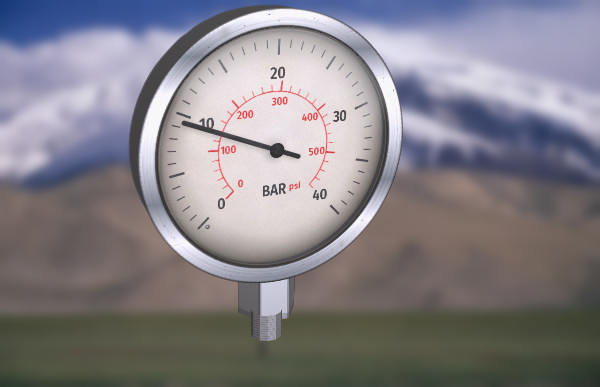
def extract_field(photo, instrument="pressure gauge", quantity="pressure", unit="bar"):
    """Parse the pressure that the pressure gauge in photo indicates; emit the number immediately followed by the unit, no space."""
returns 9.5bar
